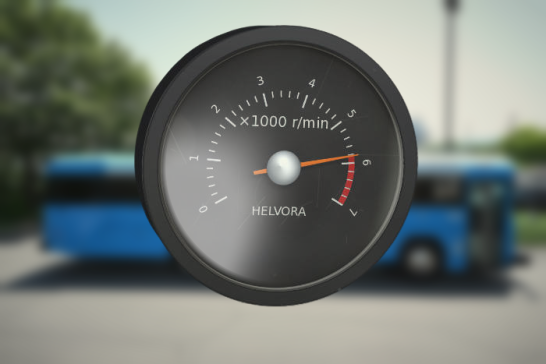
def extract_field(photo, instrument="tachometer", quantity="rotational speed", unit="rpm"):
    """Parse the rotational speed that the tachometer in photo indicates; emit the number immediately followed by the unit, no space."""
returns 5800rpm
